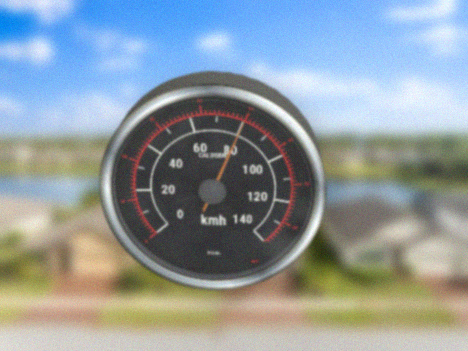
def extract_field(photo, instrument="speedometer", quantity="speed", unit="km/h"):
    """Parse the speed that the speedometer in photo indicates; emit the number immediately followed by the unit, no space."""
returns 80km/h
